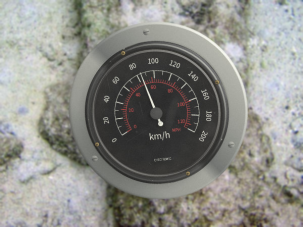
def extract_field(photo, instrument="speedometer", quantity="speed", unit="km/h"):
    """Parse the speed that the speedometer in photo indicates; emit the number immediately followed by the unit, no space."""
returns 85km/h
